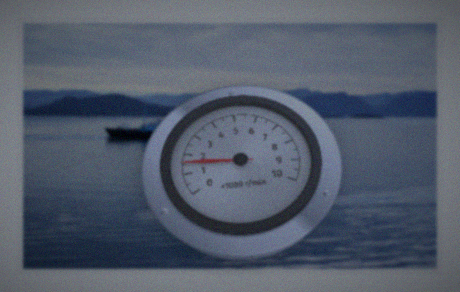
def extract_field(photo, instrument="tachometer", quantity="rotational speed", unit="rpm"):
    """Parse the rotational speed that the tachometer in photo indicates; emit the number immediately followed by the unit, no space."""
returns 1500rpm
